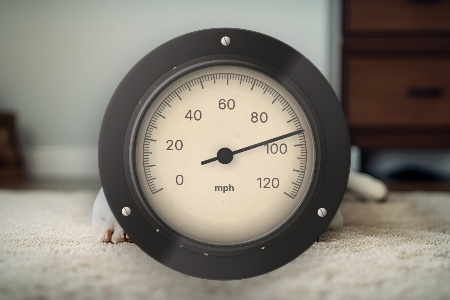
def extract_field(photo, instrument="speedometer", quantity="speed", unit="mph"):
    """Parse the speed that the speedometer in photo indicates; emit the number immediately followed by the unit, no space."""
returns 95mph
